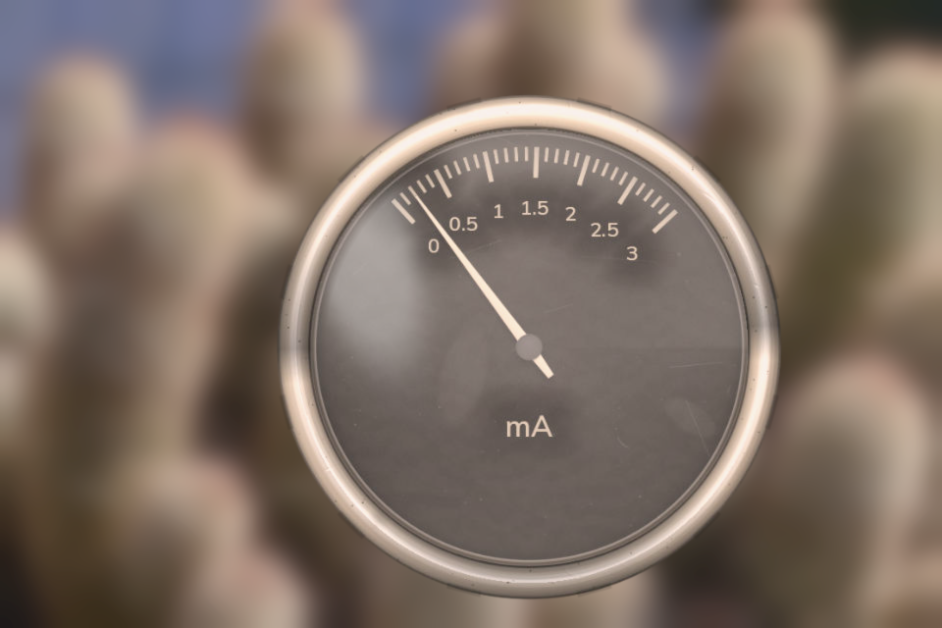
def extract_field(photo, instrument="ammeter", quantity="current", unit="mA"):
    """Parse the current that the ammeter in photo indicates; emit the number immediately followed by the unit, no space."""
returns 0.2mA
